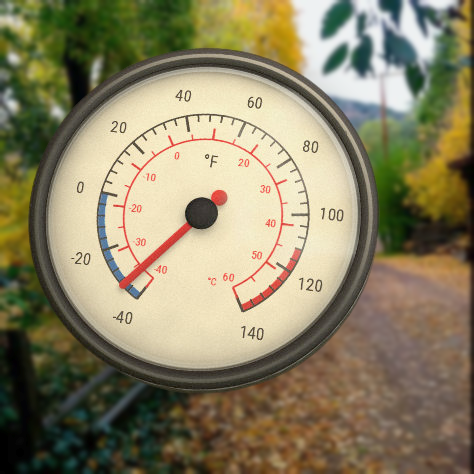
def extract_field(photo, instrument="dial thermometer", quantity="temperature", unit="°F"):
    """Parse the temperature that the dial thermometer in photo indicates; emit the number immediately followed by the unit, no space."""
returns -34°F
